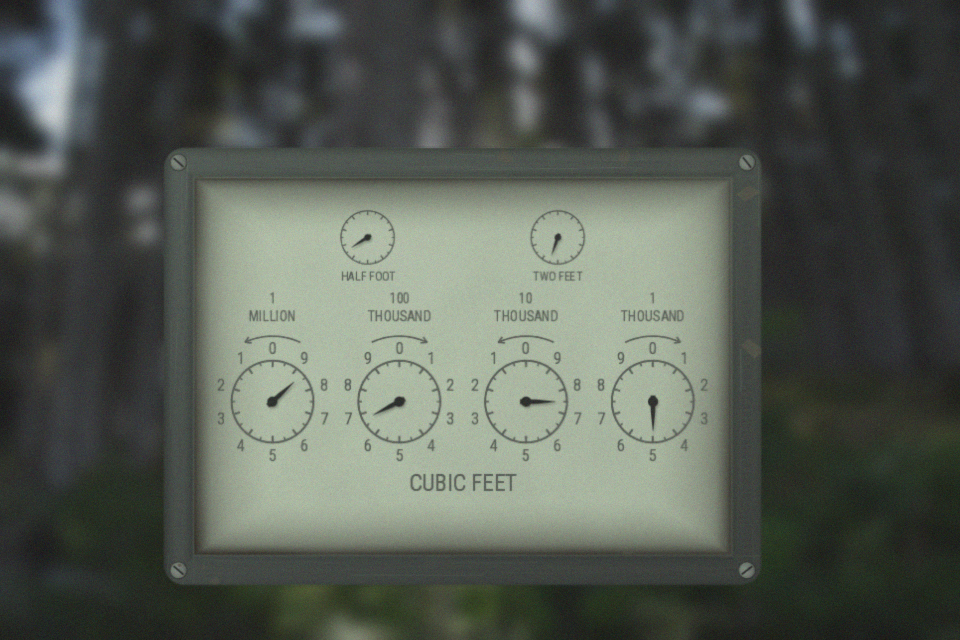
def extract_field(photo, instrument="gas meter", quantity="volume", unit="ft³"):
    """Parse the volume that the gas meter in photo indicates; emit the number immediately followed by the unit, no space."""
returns 867500ft³
